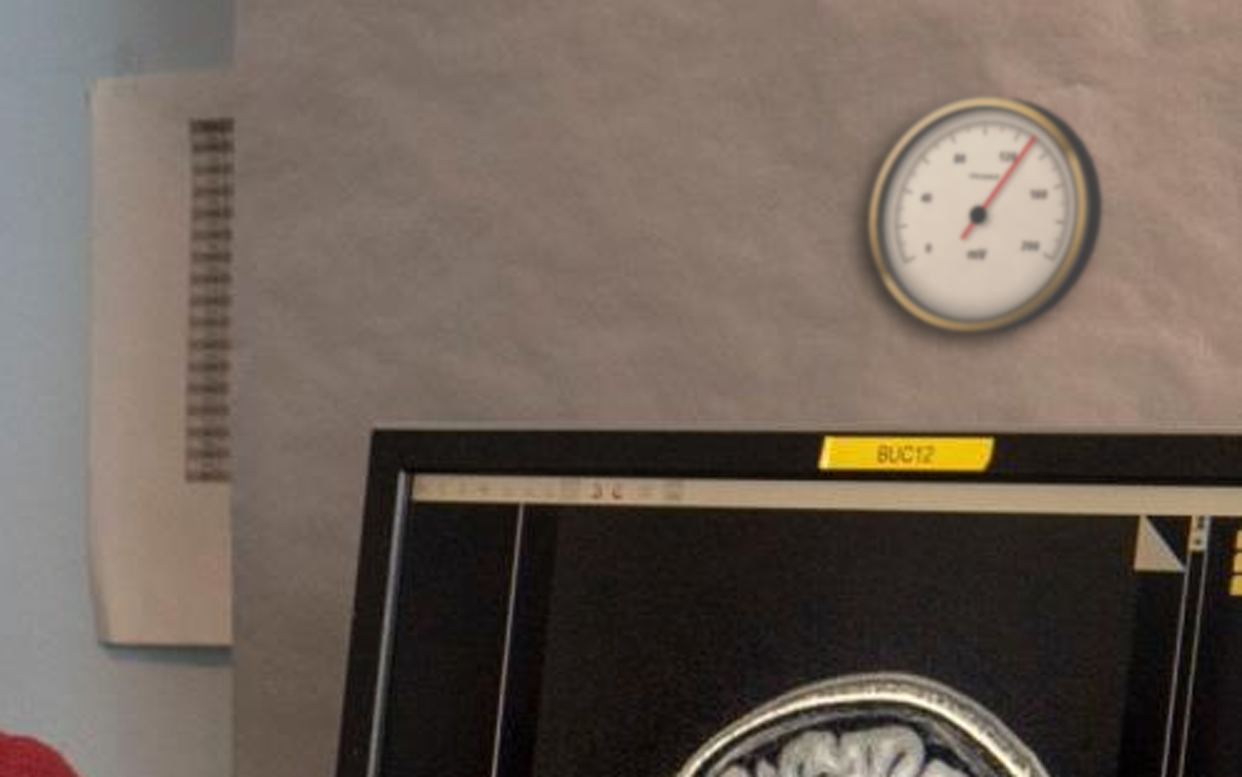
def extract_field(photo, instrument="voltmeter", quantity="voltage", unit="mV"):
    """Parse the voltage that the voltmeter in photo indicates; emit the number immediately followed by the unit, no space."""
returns 130mV
